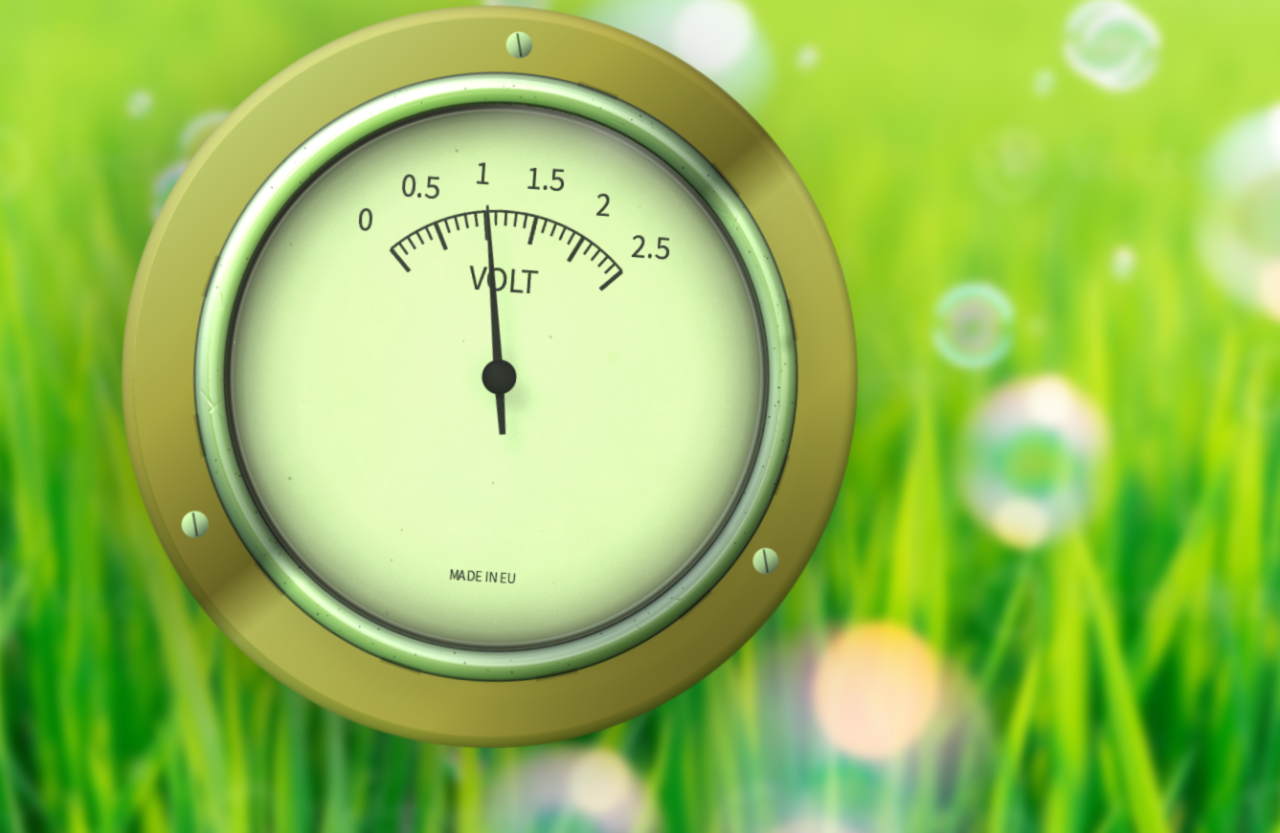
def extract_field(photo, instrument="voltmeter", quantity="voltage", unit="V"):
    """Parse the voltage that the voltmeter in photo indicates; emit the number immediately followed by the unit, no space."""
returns 1V
